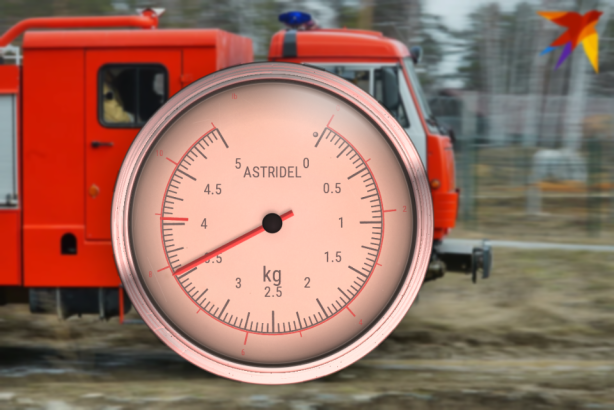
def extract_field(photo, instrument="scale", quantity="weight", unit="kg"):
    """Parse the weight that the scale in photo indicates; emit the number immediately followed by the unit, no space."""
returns 3.55kg
